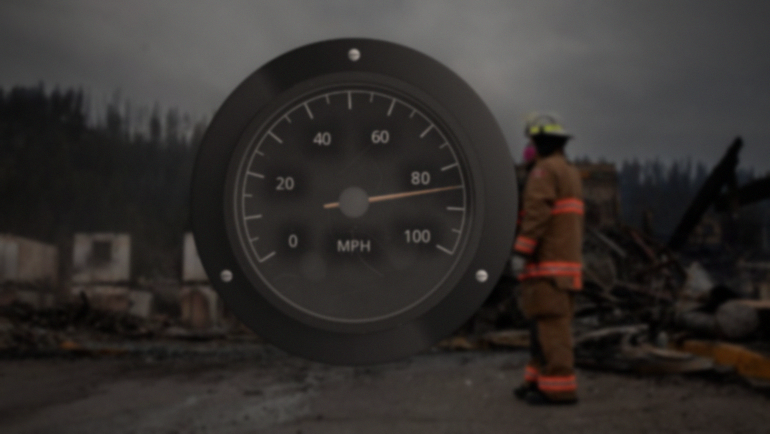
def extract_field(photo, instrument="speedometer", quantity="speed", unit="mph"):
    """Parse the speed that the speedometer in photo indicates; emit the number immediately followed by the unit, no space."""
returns 85mph
